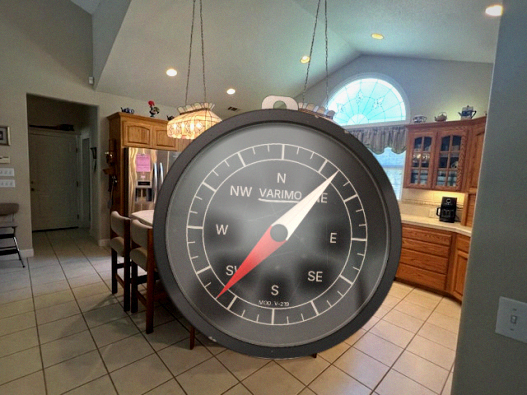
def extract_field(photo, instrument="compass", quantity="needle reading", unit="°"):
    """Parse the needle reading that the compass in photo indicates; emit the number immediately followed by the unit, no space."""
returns 220°
